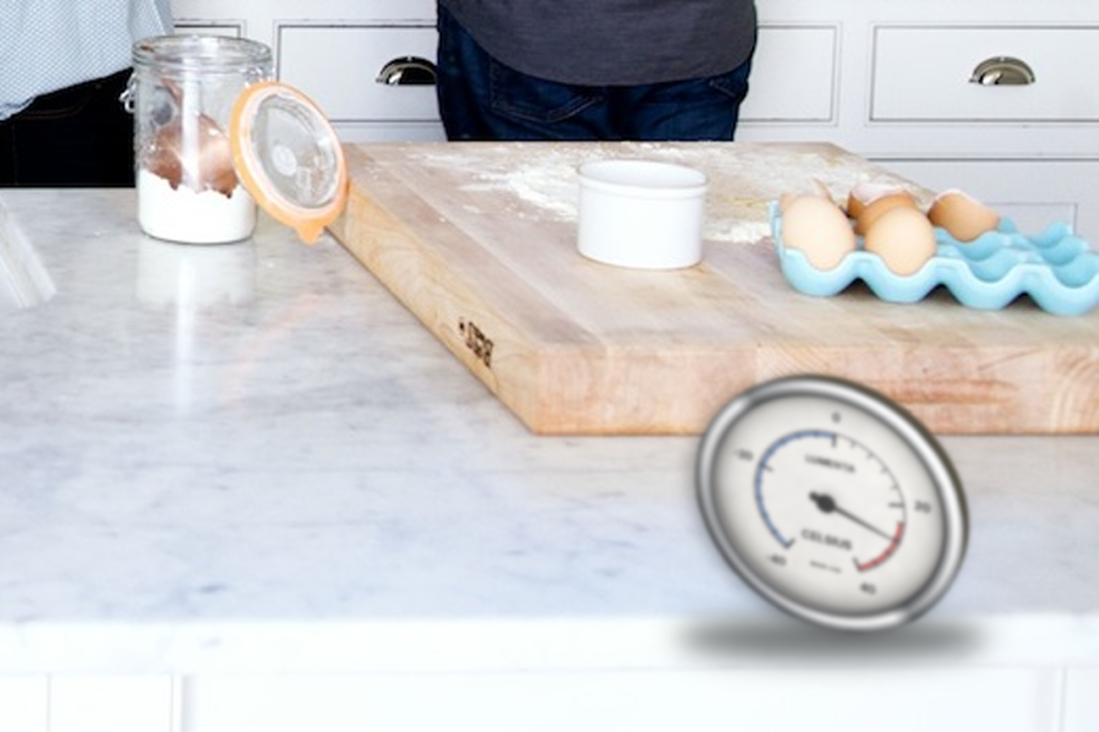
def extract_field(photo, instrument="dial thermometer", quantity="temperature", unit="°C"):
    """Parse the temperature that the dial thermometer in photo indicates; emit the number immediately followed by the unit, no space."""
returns 28°C
